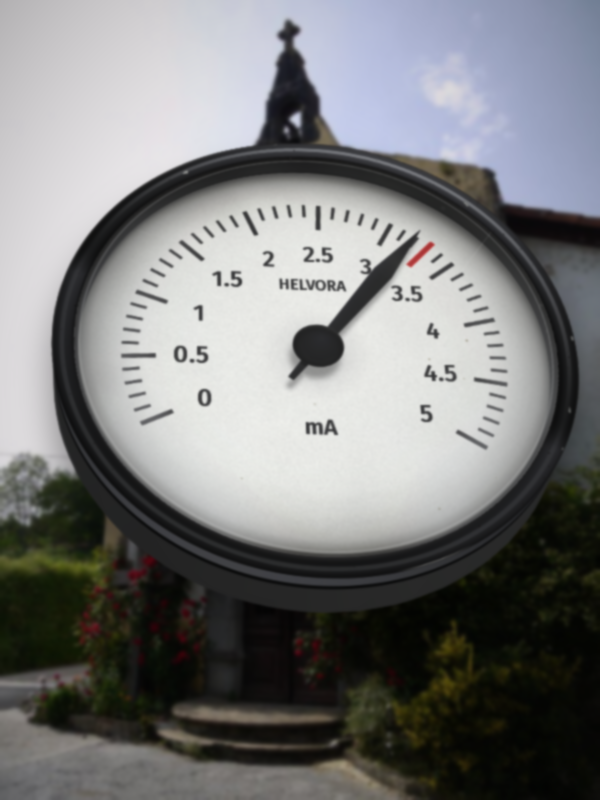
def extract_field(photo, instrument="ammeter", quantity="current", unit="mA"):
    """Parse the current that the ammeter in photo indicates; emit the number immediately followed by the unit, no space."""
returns 3.2mA
